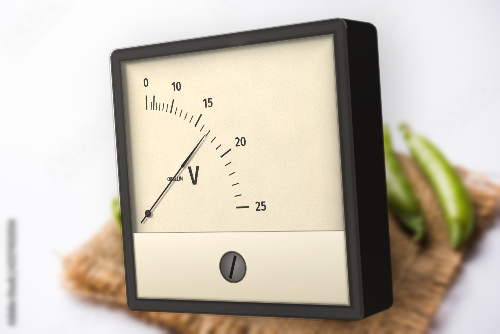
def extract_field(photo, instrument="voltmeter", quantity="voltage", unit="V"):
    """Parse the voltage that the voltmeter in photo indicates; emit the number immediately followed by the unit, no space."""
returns 17V
